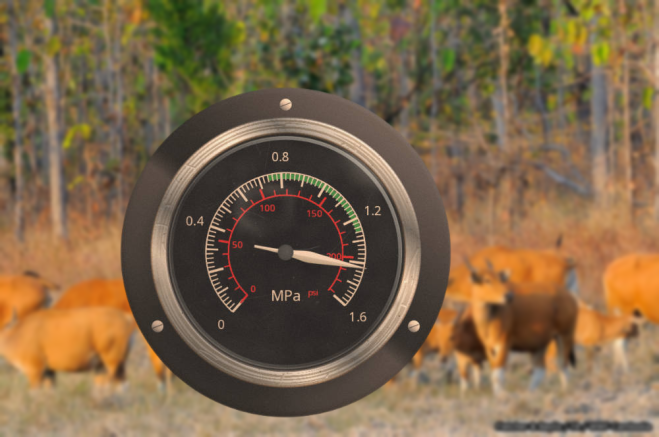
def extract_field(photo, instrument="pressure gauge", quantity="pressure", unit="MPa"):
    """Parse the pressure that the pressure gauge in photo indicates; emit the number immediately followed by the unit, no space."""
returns 1.42MPa
